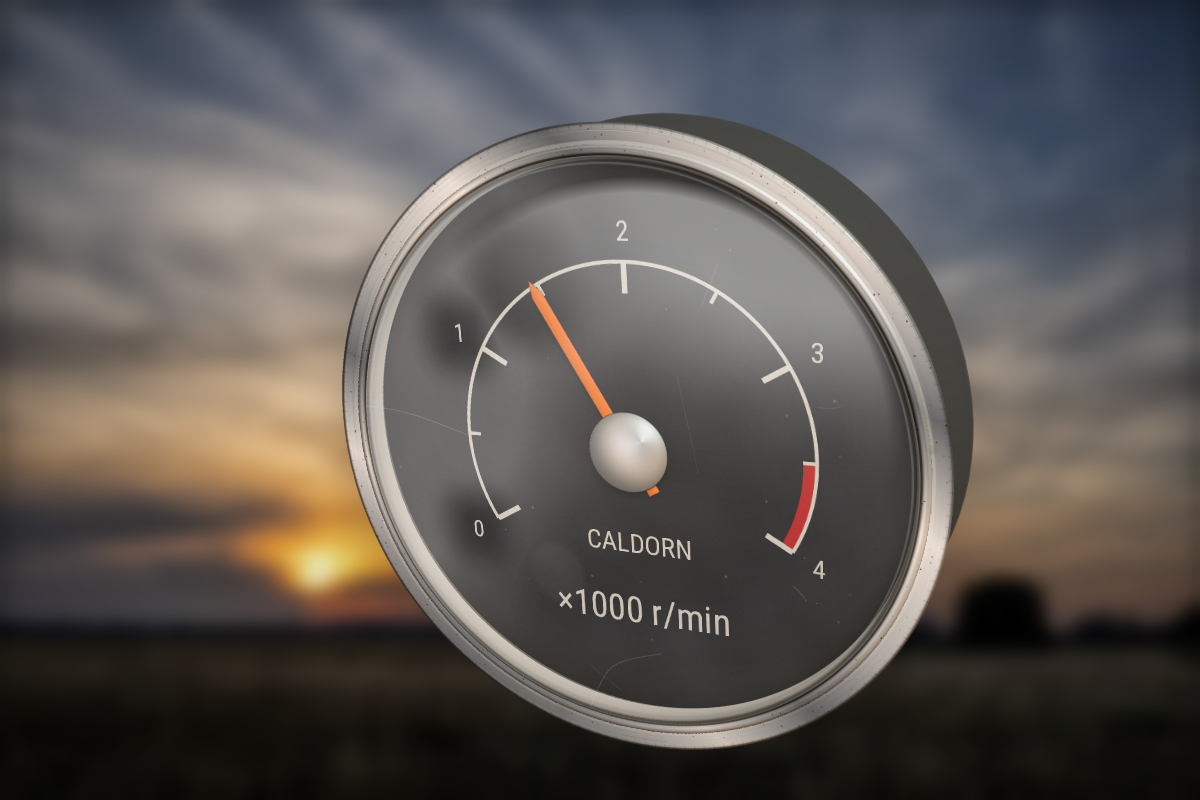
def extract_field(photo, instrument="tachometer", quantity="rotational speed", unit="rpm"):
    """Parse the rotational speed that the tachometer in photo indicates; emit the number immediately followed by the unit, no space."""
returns 1500rpm
